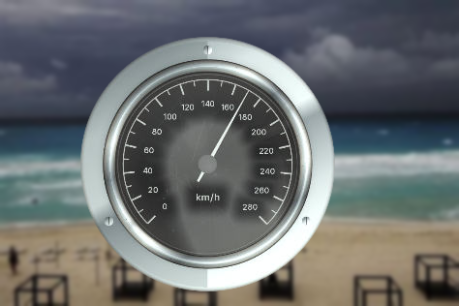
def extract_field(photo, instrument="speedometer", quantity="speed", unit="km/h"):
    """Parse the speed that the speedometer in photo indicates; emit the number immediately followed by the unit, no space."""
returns 170km/h
